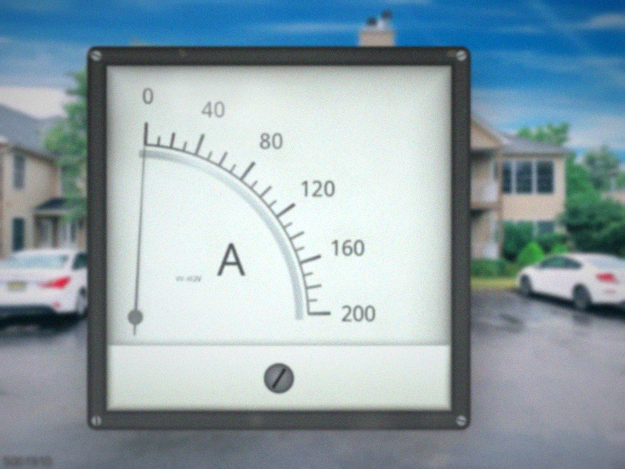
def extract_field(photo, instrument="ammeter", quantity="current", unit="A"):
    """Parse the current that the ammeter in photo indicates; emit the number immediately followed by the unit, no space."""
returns 0A
